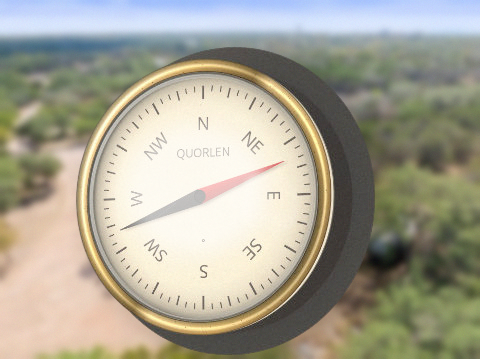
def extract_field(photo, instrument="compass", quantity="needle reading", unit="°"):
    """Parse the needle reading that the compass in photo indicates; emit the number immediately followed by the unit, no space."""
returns 70°
